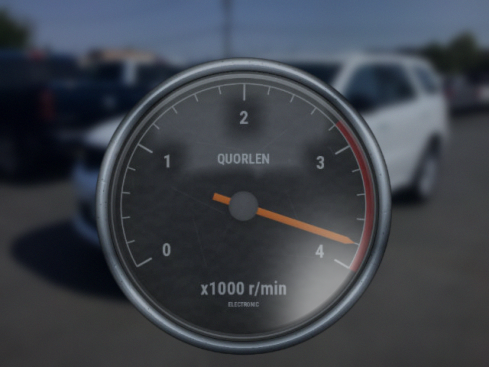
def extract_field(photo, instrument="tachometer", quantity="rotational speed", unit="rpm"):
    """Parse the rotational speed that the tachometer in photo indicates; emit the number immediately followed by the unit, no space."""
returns 3800rpm
